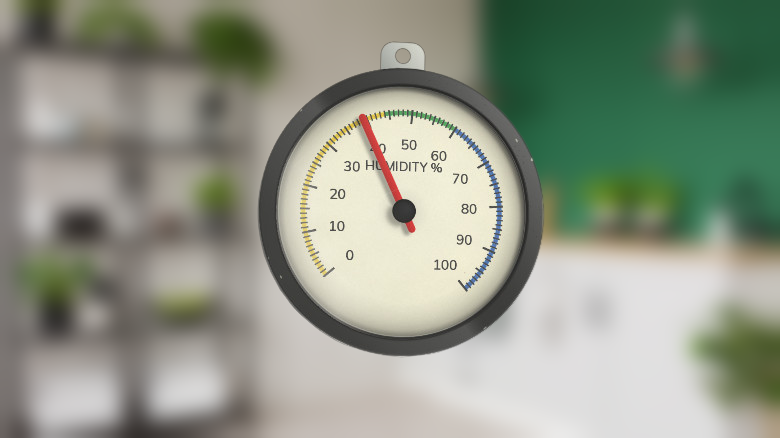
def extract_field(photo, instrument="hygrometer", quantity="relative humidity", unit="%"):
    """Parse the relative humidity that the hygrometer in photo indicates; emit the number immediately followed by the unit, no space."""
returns 39%
